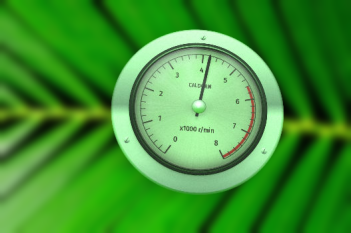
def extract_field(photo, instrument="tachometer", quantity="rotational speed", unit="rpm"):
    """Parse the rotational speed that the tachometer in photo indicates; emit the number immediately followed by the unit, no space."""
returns 4200rpm
